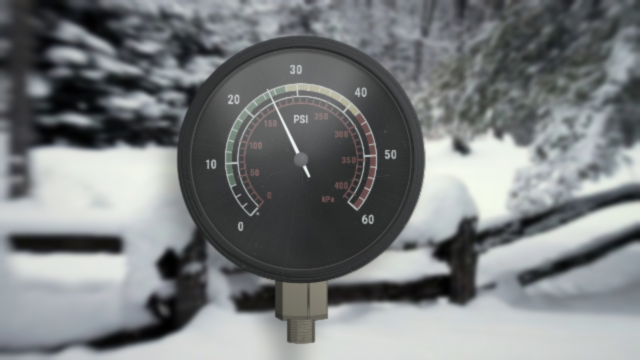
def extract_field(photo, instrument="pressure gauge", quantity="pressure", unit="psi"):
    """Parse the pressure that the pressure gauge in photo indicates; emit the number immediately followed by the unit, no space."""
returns 25psi
